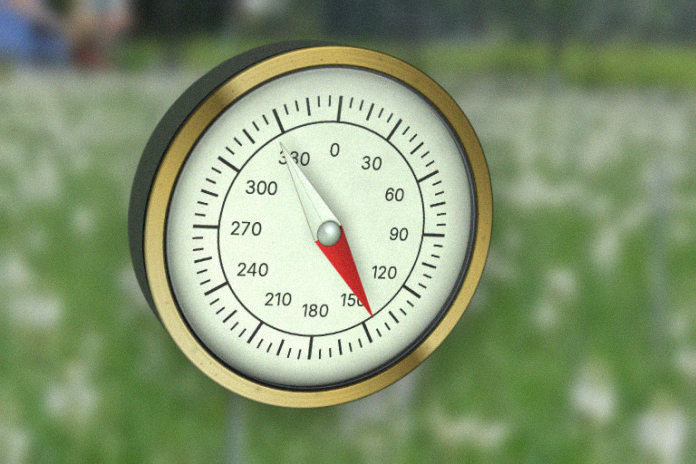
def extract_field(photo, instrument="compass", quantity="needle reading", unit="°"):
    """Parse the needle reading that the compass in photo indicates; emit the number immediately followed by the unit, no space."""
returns 145°
